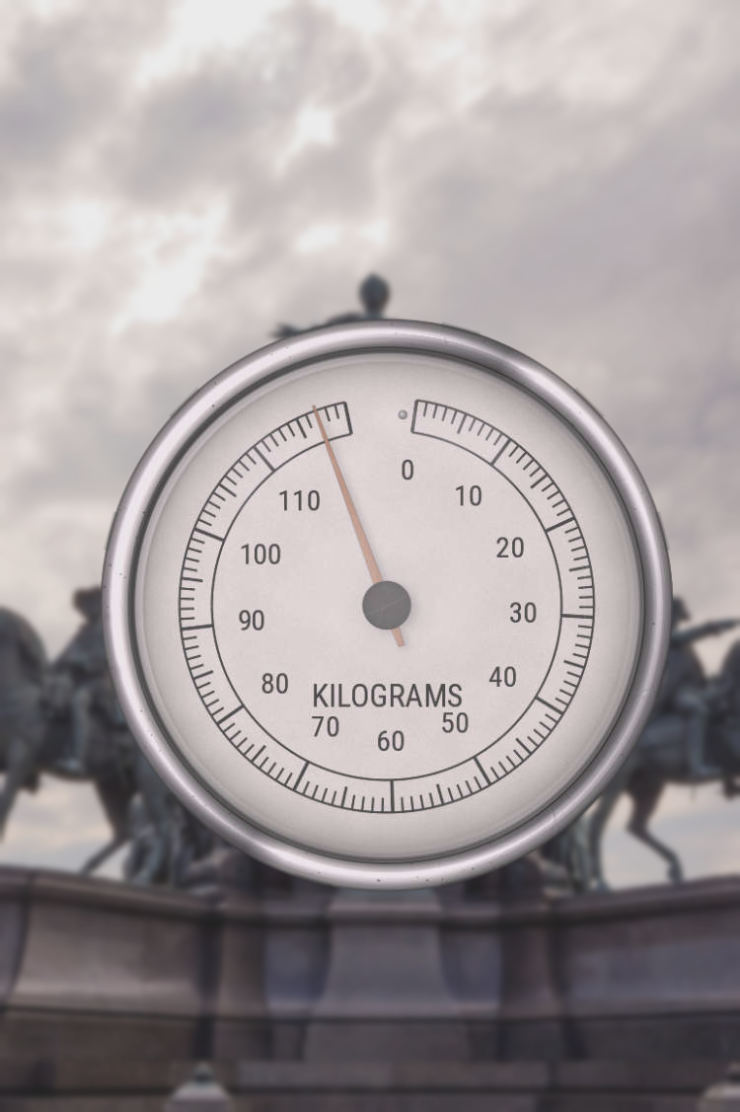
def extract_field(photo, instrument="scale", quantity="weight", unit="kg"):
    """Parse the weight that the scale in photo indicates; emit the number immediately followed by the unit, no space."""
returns 117kg
